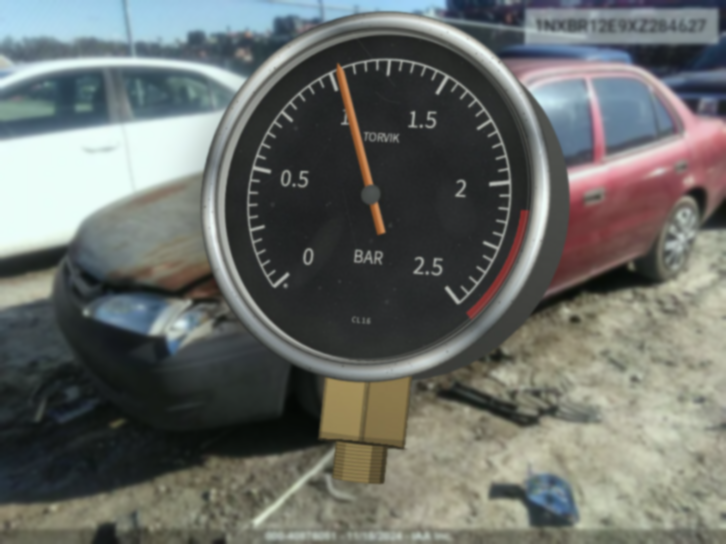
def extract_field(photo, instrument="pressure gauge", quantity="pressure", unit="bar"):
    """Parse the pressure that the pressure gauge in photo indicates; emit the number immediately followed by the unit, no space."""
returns 1.05bar
